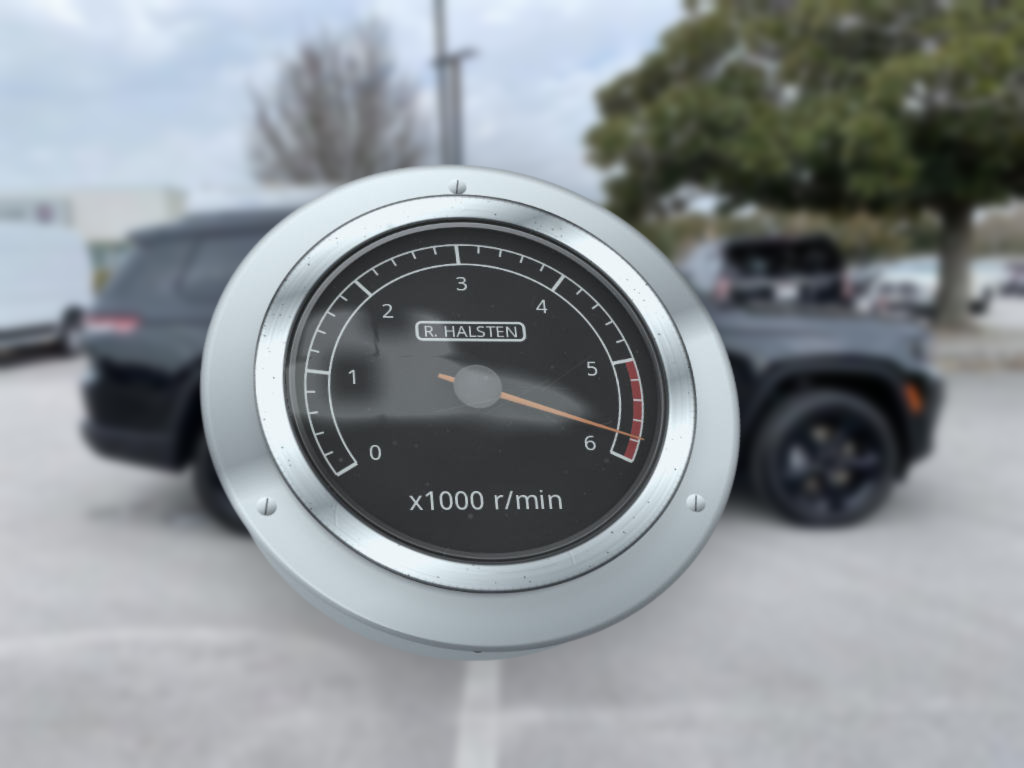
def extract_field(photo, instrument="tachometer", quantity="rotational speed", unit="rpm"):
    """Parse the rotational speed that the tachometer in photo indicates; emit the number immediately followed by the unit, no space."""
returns 5800rpm
